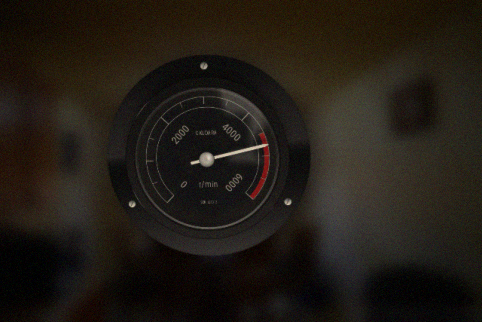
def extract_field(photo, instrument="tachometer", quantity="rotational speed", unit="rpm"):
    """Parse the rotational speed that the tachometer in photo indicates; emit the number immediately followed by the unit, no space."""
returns 4750rpm
